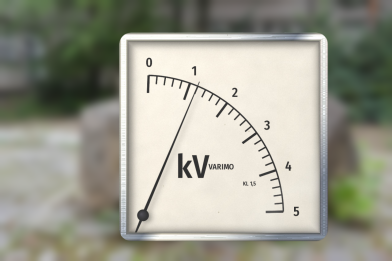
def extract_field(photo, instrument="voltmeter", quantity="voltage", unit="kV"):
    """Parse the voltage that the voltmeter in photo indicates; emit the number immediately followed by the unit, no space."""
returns 1.2kV
